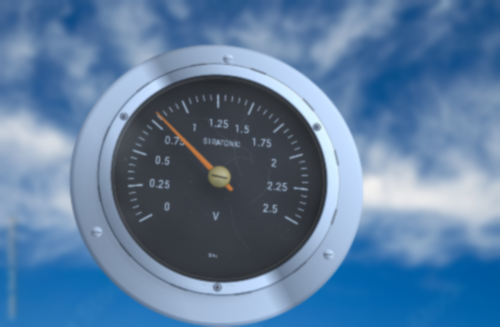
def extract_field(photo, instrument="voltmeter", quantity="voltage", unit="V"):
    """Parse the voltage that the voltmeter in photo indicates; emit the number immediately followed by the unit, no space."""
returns 0.8V
